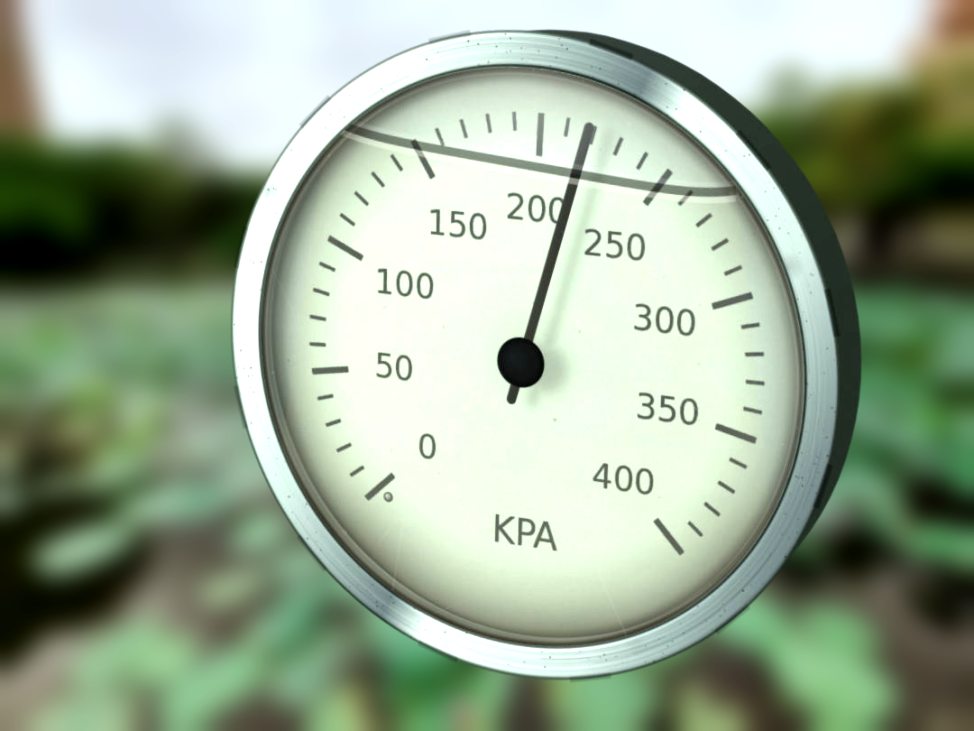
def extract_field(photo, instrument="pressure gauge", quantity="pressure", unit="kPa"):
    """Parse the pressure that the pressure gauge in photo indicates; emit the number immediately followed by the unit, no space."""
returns 220kPa
